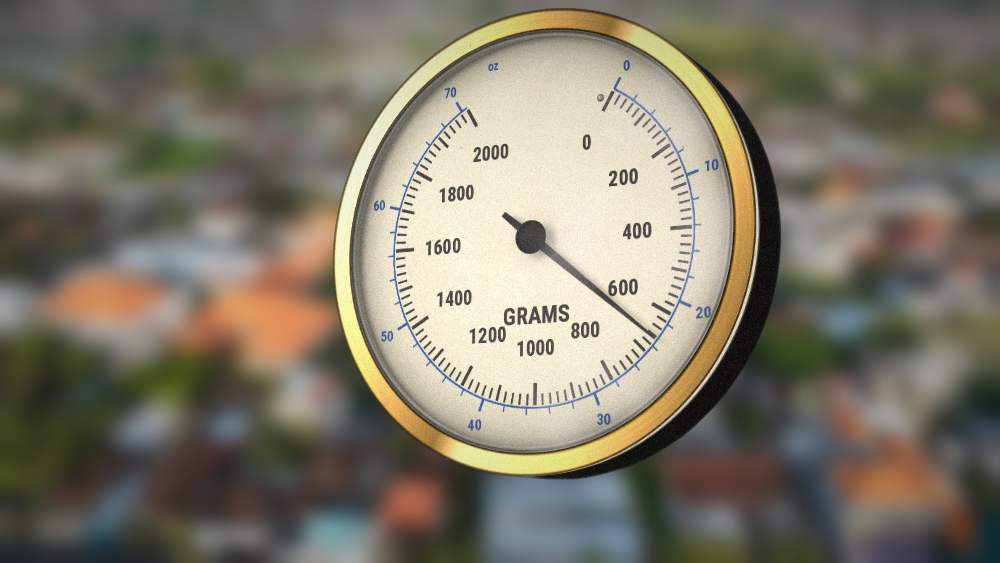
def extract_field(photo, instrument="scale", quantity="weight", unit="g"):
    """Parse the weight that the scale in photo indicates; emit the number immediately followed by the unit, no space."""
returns 660g
